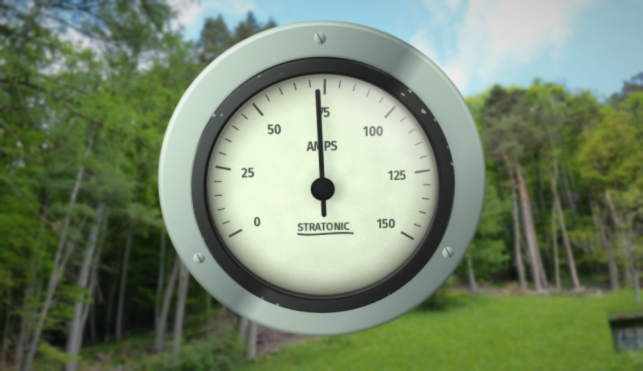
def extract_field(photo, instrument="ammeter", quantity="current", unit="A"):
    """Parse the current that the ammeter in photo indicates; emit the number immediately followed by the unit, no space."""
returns 72.5A
